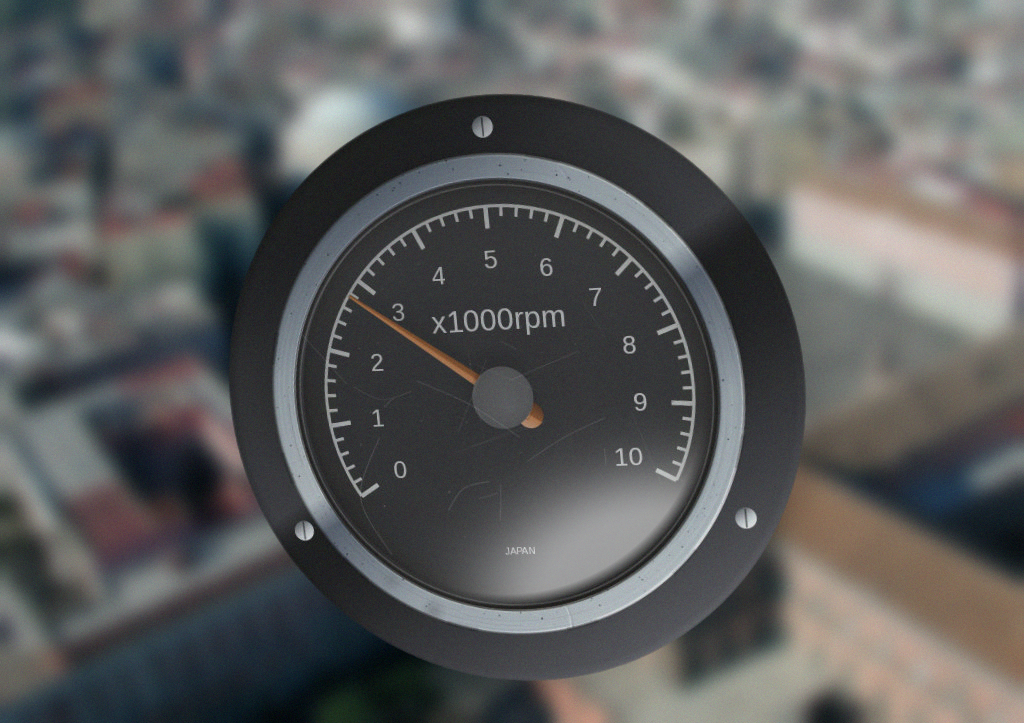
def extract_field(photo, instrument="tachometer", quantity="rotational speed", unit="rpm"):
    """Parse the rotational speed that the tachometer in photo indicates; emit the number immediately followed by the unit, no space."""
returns 2800rpm
